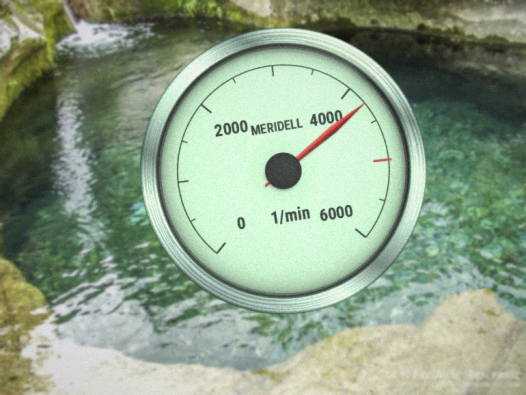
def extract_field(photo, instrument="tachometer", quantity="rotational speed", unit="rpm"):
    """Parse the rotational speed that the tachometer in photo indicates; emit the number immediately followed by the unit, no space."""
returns 4250rpm
